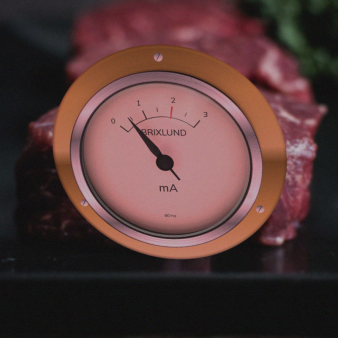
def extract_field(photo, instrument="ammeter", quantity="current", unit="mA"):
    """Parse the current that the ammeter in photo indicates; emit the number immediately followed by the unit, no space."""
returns 0.5mA
